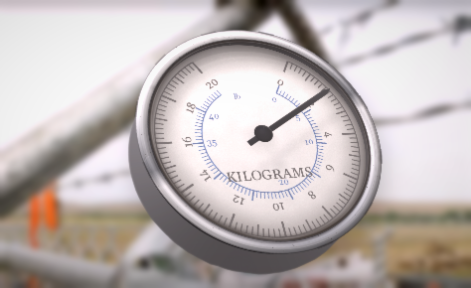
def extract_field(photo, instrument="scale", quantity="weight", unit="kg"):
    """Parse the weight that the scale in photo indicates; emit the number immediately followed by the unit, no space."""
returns 2kg
